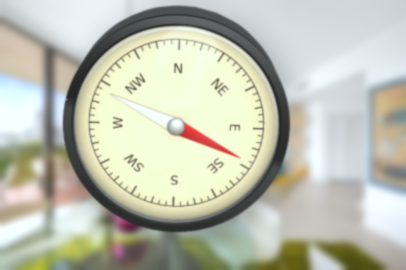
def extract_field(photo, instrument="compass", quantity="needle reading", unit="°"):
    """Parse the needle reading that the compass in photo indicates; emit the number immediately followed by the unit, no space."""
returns 115°
